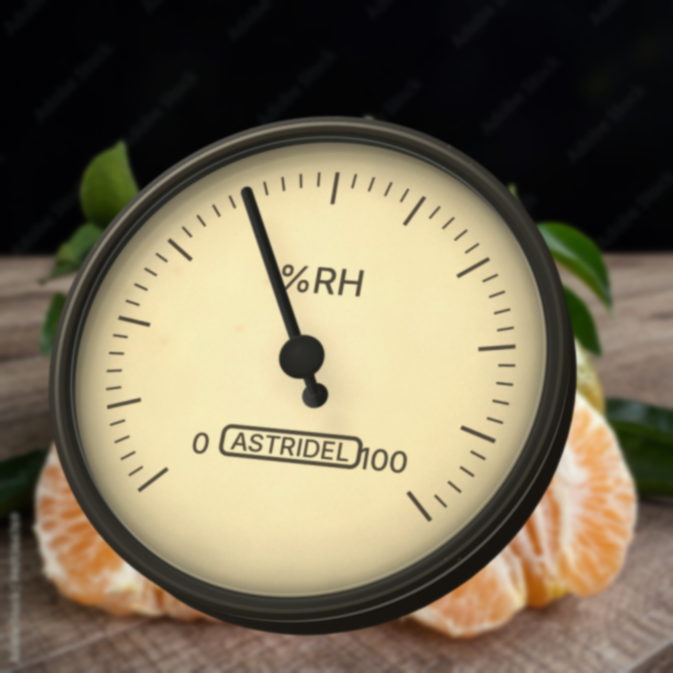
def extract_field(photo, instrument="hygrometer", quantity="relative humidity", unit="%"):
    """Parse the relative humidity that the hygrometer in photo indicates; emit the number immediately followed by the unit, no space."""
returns 40%
